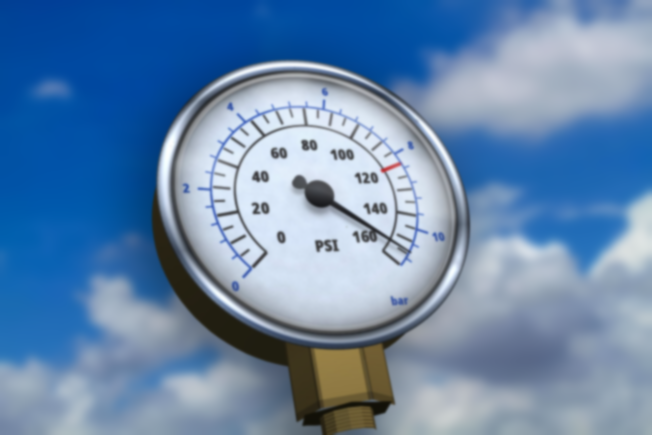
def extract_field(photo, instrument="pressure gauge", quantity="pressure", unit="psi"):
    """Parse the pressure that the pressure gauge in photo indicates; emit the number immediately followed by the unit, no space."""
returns 155psi
